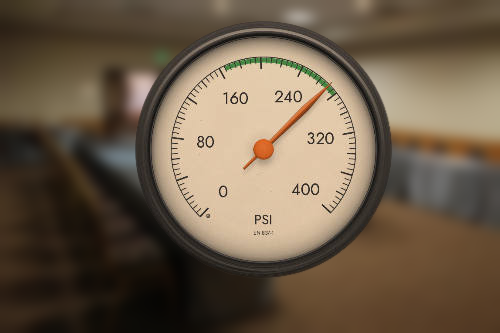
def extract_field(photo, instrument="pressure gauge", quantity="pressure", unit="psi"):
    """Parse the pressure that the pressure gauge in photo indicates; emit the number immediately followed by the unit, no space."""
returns 270psi
